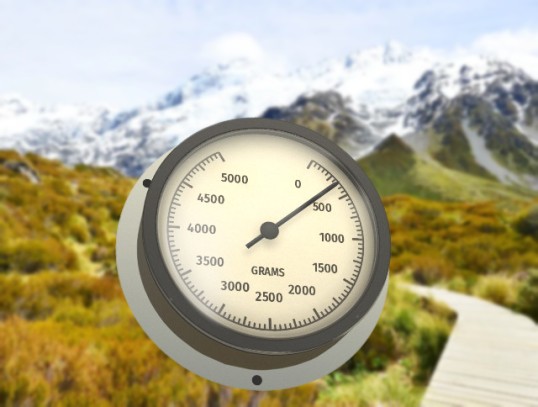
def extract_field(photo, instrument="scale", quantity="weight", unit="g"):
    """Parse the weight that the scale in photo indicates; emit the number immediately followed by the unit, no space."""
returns 350g
